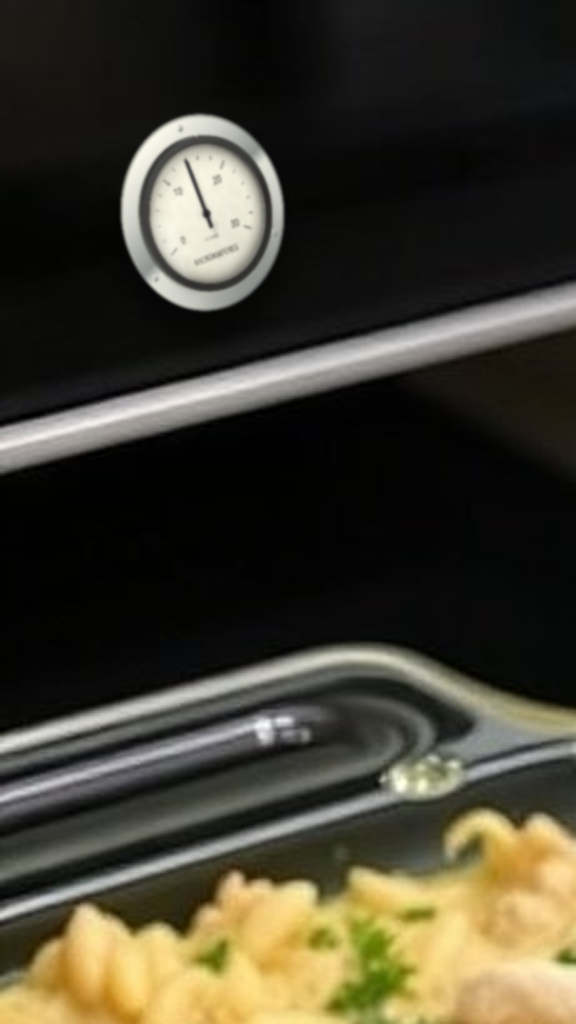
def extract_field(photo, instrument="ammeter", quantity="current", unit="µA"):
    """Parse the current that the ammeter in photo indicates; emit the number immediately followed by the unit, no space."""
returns 14µA
